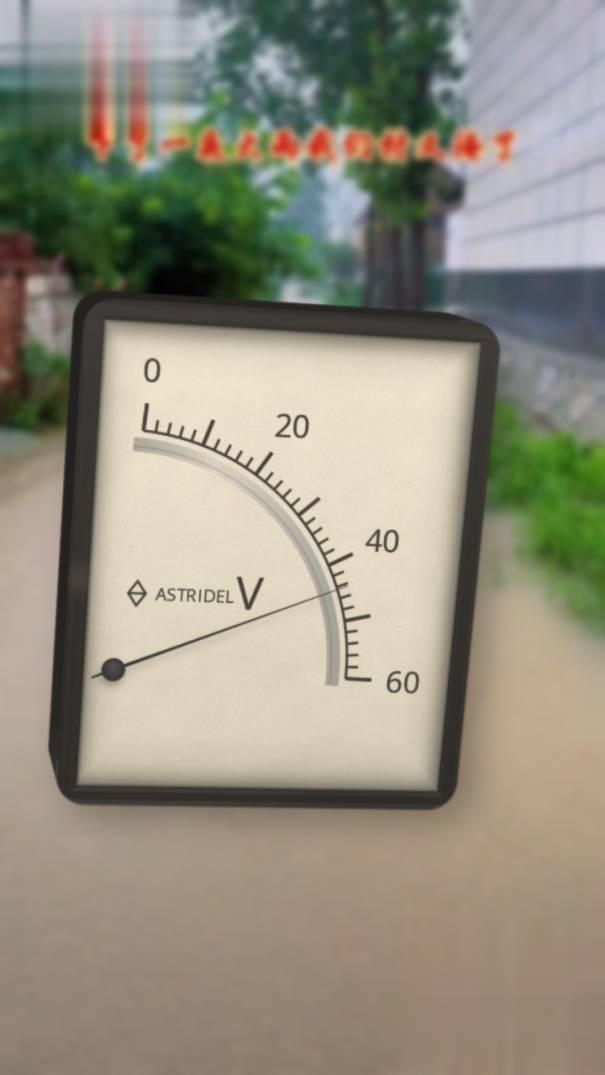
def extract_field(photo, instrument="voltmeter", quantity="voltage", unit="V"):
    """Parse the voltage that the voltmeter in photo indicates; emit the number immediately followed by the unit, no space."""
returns 44V
